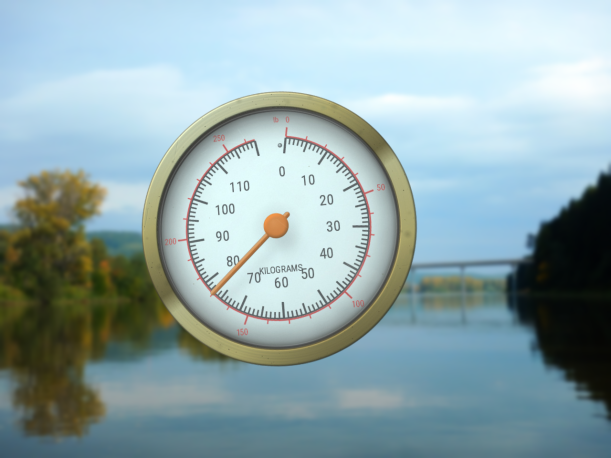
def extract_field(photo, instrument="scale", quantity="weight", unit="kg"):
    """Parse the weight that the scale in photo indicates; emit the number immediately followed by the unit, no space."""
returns 77kg
